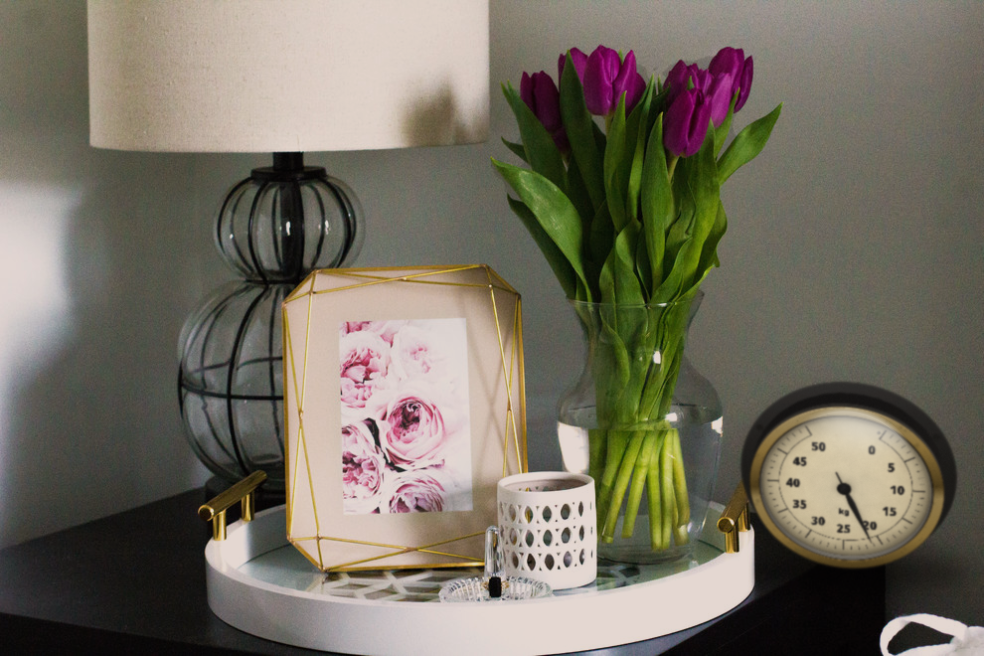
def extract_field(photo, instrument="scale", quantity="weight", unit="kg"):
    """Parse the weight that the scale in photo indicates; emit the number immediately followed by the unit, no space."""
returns 21kg
